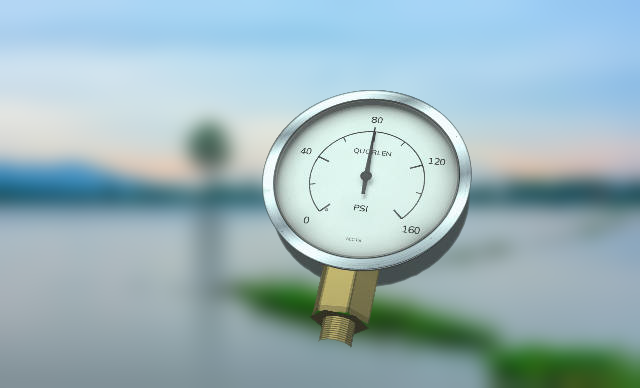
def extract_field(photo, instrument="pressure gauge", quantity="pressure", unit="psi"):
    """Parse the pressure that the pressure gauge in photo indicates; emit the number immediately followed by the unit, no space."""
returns 80psi
